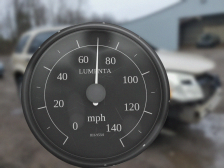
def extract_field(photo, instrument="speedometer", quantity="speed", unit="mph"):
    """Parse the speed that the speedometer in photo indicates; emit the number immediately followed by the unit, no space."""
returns 70mph
